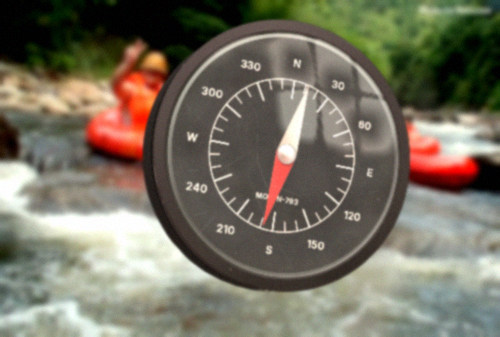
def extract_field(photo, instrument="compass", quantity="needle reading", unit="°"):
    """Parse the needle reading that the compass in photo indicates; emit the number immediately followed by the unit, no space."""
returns 190°
